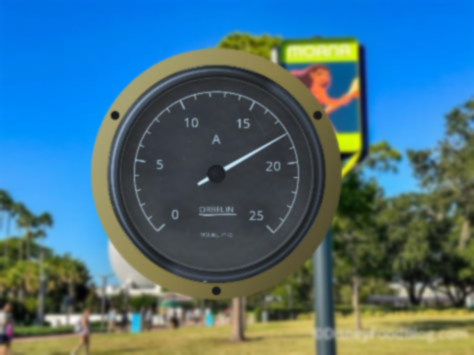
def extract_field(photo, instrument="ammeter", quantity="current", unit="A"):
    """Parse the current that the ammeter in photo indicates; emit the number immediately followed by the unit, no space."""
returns 18A
